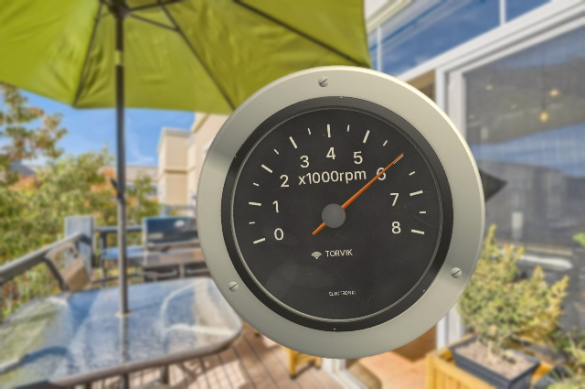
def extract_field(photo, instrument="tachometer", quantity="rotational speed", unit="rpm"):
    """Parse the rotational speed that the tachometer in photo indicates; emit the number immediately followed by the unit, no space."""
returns 6000rpm
